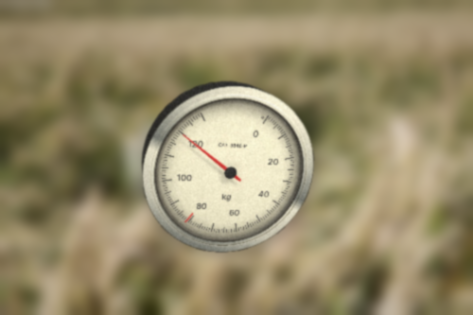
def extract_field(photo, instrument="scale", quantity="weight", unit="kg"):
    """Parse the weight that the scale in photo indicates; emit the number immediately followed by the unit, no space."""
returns 120kg
